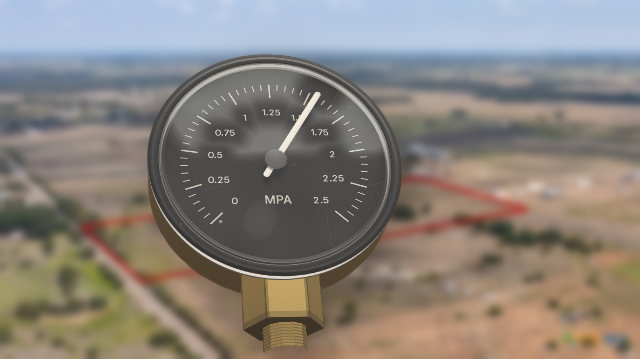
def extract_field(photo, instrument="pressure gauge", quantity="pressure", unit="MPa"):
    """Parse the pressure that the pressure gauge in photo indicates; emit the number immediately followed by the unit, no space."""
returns 1.55MPa
